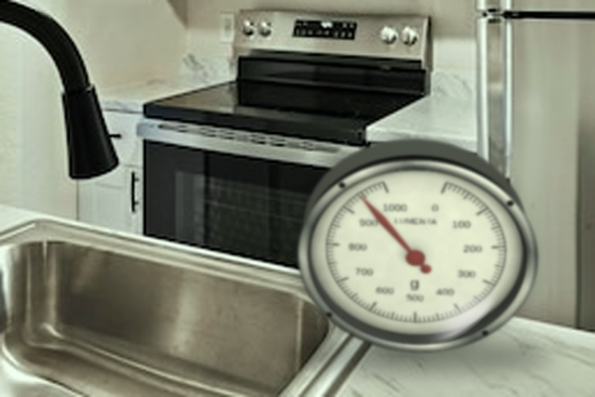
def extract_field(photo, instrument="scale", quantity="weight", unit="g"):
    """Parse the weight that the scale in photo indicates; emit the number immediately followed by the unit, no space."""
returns 950g
